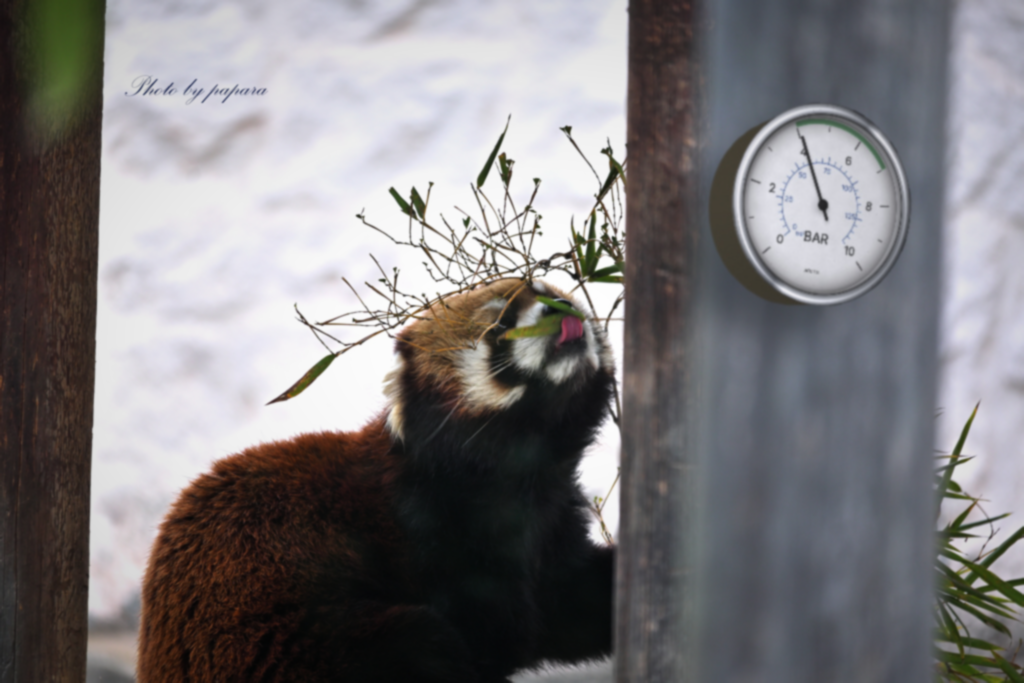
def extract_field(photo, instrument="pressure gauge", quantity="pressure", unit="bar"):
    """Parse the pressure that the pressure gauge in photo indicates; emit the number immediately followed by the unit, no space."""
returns 4bar
